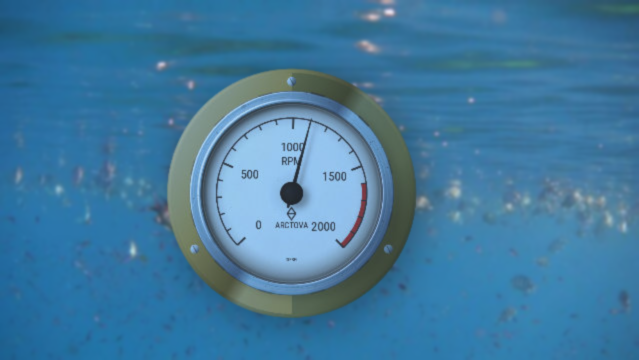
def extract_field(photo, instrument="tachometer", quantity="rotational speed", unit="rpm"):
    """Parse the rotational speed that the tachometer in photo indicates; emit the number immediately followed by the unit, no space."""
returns 1100rpm
